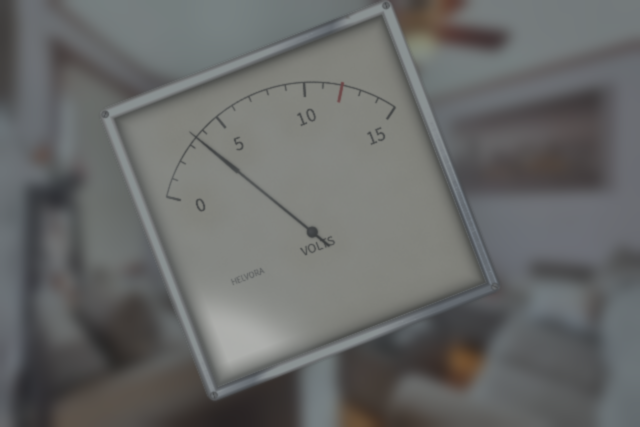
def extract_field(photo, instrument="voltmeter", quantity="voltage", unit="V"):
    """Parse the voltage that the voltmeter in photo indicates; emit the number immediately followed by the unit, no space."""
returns 3.5V
